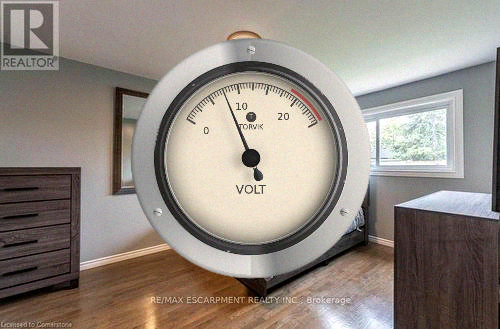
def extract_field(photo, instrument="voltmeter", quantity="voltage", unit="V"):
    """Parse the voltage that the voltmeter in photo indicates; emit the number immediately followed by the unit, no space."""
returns 7.5V
